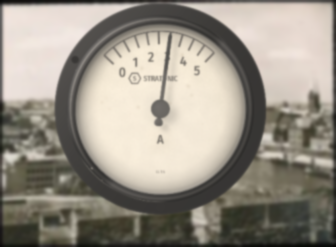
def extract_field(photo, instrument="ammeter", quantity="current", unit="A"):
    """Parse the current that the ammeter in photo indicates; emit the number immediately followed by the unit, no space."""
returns 3A
